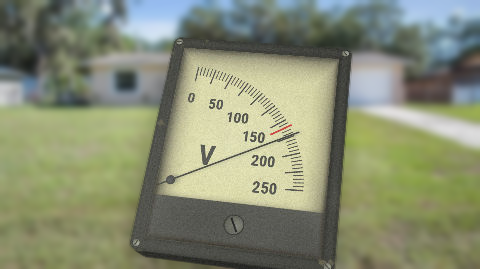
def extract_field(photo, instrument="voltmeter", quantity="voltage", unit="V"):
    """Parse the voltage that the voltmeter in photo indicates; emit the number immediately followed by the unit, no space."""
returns 175V
